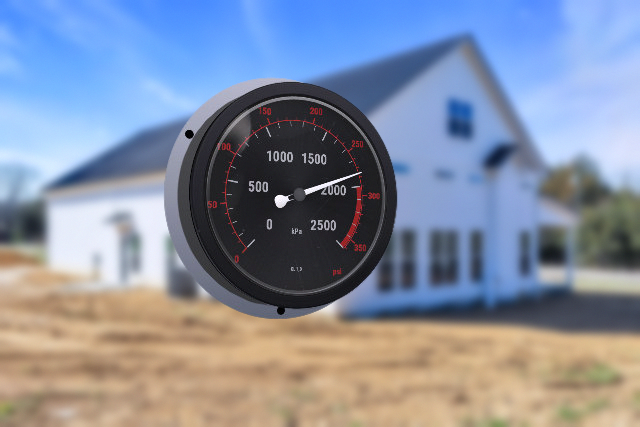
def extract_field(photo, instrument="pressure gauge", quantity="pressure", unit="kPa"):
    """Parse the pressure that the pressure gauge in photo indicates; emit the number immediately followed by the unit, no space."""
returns 1900kPa
